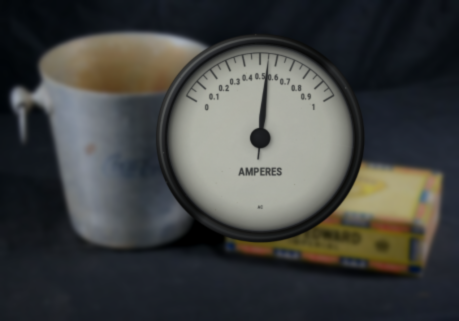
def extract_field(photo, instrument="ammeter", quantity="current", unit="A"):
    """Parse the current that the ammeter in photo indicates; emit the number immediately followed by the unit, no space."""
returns 0.55A
